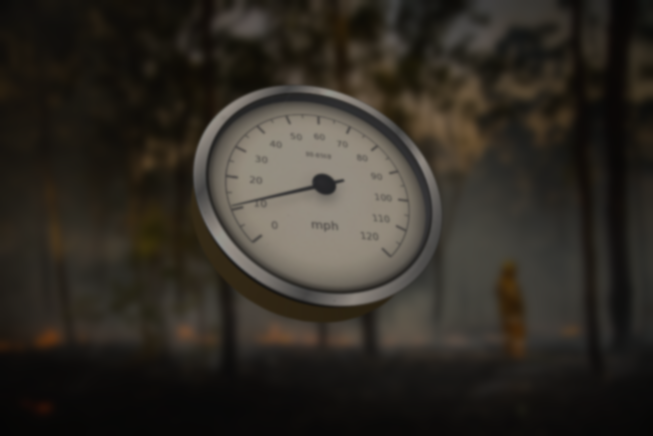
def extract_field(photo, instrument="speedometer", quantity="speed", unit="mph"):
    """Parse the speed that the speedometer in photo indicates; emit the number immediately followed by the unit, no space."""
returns 10mph
